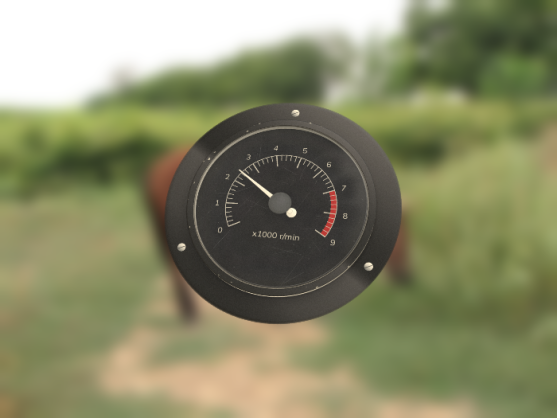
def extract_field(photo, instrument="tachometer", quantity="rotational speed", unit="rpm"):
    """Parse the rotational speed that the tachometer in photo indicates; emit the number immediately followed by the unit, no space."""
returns 2400rpm
